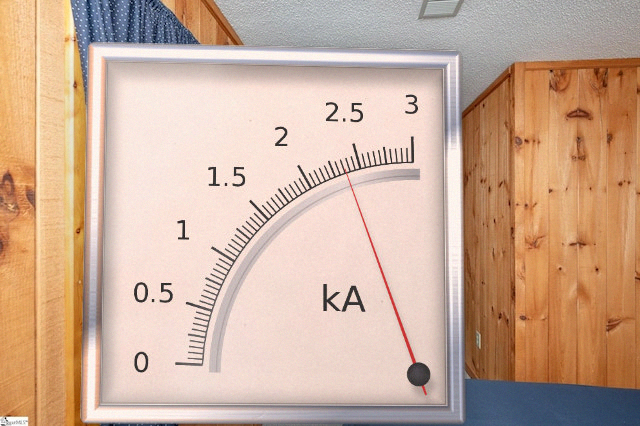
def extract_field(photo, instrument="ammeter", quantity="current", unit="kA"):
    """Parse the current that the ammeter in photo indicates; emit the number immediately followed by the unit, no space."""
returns 2.35kA
